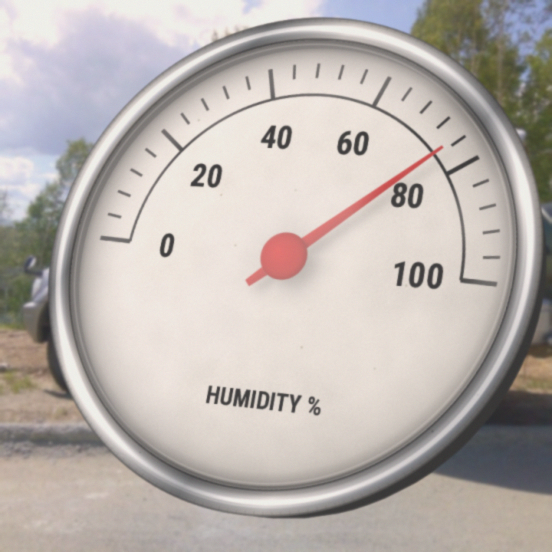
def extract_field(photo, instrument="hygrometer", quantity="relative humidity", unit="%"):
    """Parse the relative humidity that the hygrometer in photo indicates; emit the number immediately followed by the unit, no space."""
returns 76%
